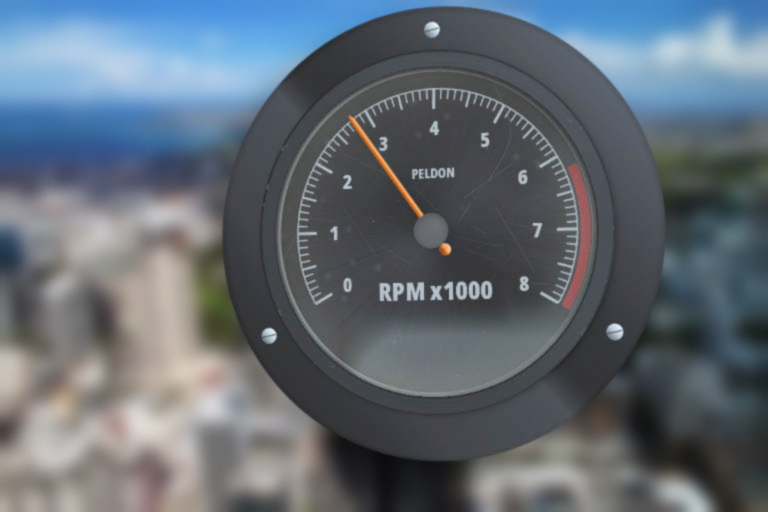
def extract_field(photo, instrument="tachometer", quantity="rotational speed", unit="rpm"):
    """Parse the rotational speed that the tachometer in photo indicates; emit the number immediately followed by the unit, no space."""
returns 2800rpm
